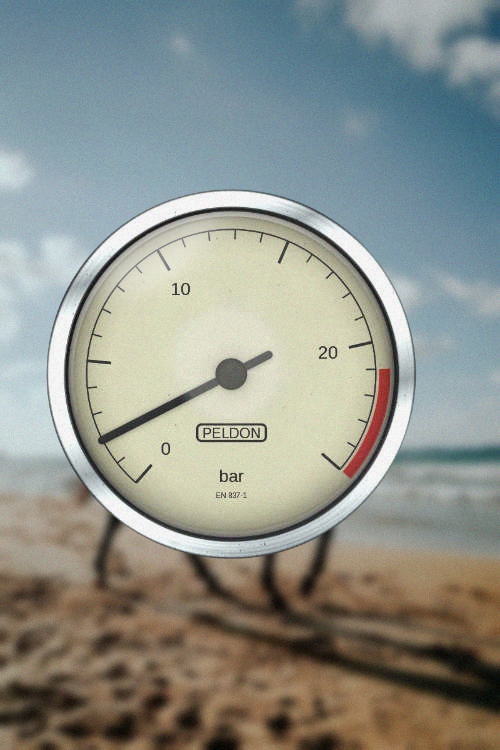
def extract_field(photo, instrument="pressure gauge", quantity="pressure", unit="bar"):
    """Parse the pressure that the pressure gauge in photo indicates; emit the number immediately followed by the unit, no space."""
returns 2bar
